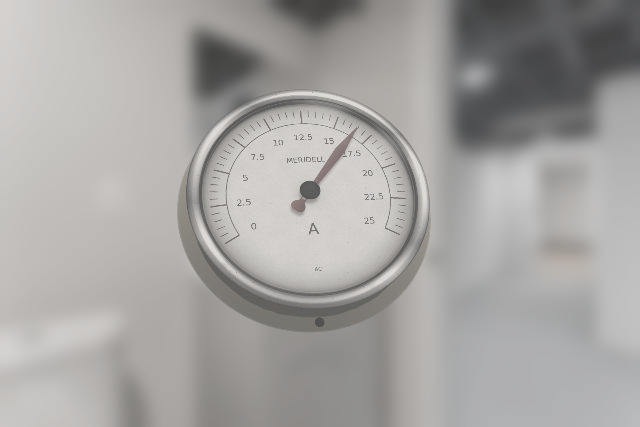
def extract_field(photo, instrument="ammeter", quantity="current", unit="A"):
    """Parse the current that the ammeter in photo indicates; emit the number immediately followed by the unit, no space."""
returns 16.5A
